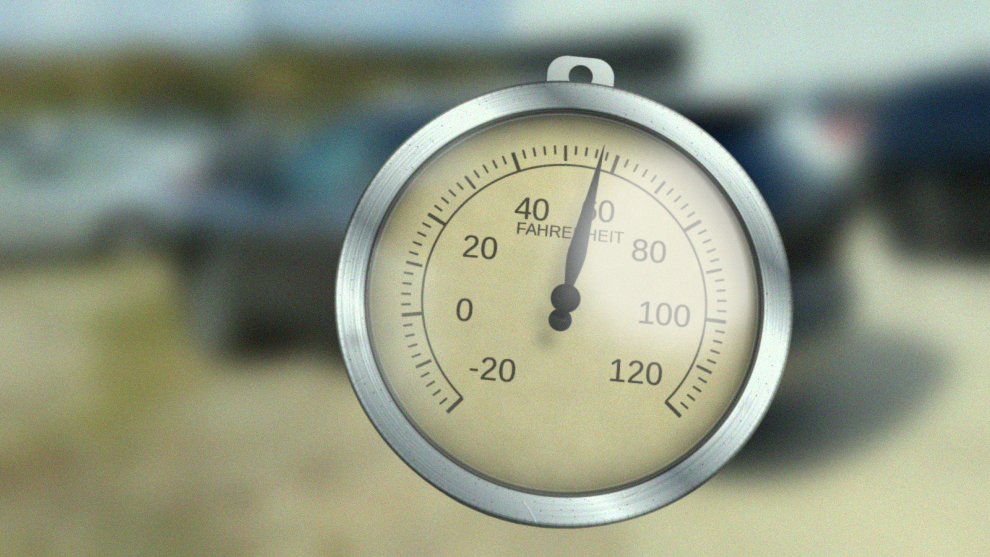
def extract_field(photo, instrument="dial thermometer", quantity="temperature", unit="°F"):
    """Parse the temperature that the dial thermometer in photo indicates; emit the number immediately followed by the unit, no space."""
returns 57°F
